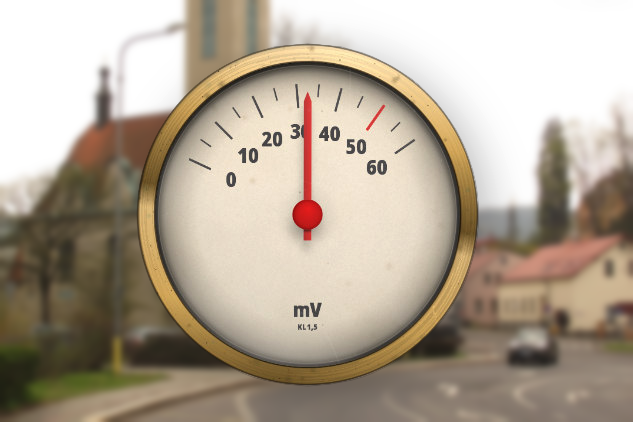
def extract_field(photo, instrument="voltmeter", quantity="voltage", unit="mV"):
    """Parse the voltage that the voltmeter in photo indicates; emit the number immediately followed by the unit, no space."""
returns 32.5mV
